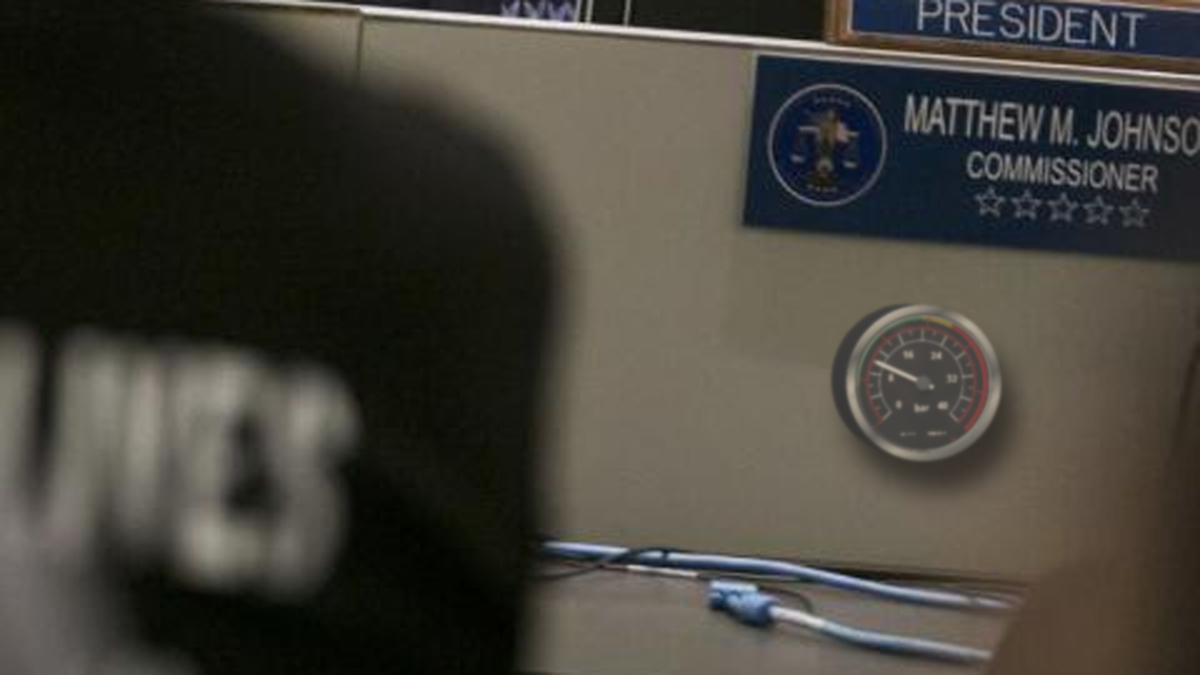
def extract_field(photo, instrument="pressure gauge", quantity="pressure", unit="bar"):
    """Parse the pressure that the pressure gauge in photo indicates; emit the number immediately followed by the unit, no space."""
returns 10bar
